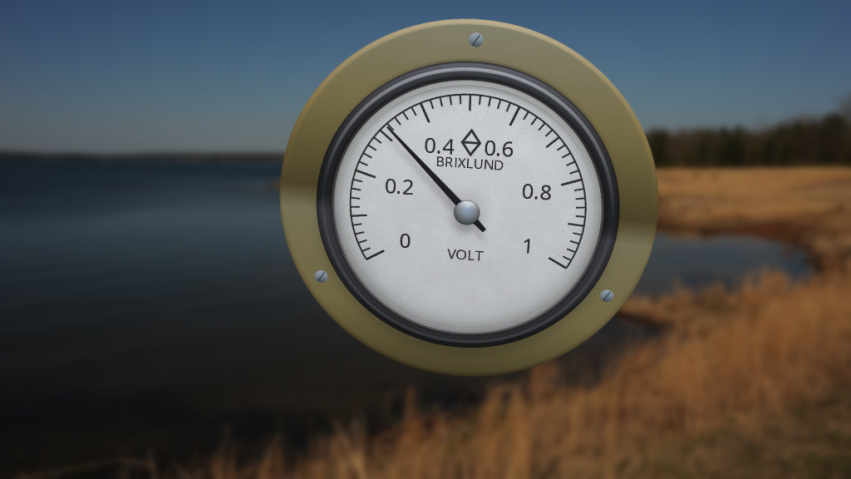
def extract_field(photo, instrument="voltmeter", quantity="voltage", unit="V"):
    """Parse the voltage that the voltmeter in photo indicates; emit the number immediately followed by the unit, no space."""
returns 0.32V
